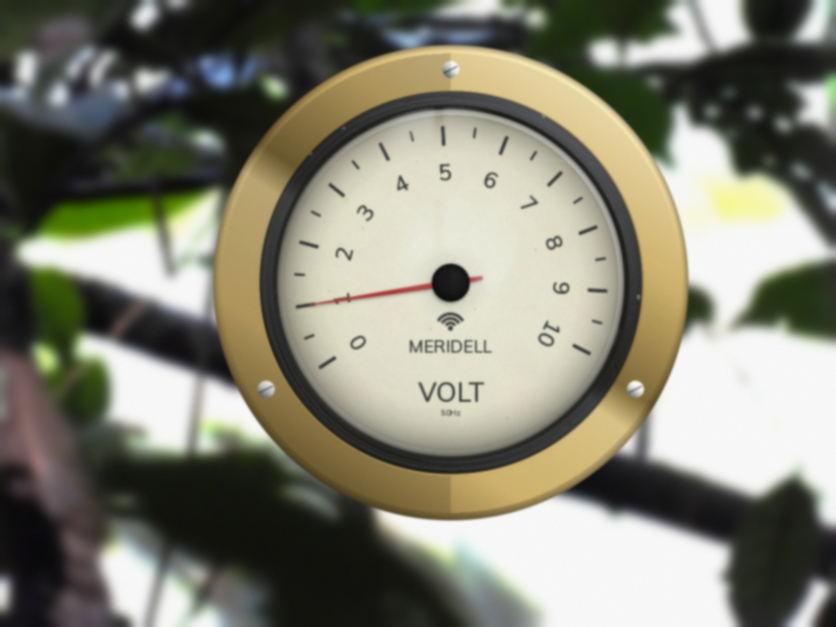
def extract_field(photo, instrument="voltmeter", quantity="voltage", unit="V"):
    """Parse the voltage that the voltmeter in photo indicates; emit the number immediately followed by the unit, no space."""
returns 1V
